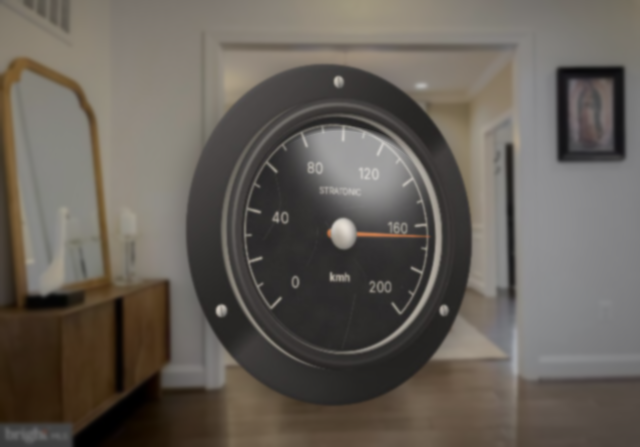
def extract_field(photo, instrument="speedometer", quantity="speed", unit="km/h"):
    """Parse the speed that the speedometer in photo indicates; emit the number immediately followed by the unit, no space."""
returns 165km/h
